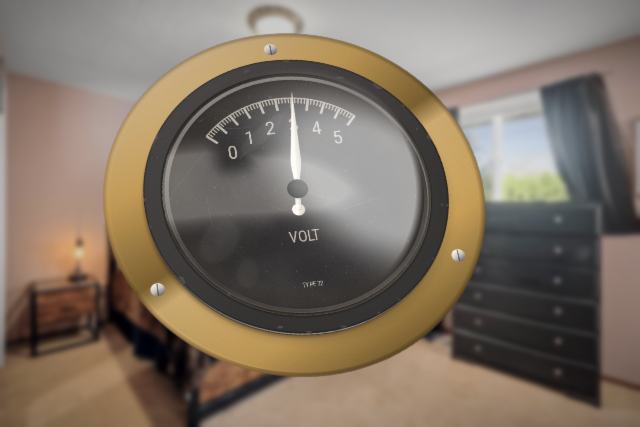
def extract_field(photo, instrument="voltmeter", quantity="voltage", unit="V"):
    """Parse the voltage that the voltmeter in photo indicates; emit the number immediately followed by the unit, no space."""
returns 3V
